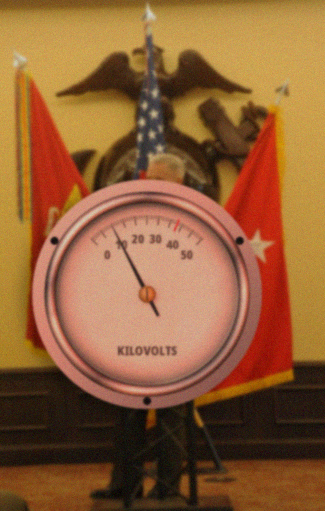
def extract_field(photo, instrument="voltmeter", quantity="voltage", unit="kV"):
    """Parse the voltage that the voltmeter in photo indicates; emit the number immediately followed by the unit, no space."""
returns 10kV
